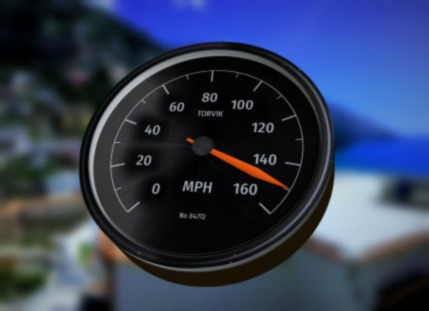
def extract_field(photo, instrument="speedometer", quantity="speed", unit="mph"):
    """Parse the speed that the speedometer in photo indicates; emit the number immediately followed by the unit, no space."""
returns 150mph
